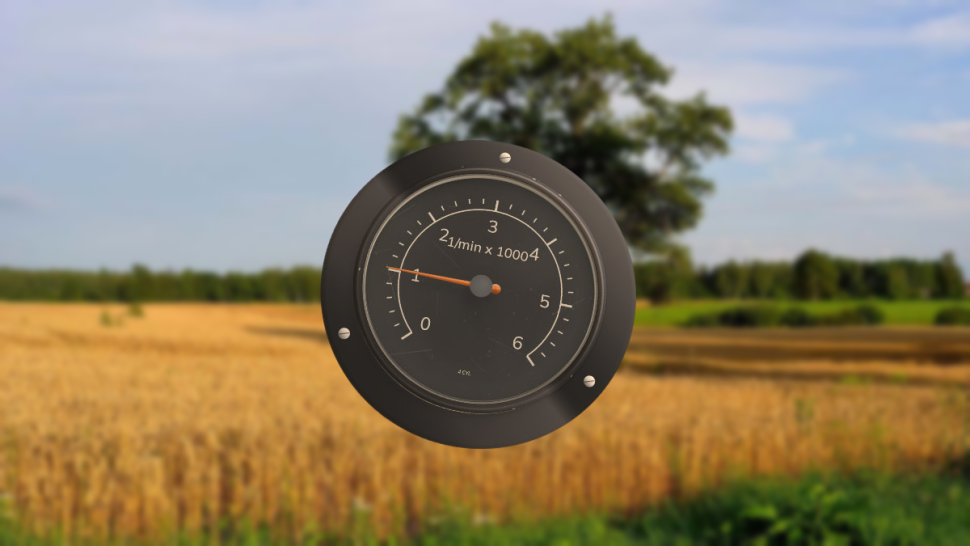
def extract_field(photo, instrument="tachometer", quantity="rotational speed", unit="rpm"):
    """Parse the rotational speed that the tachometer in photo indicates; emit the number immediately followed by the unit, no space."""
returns 1000rpm
